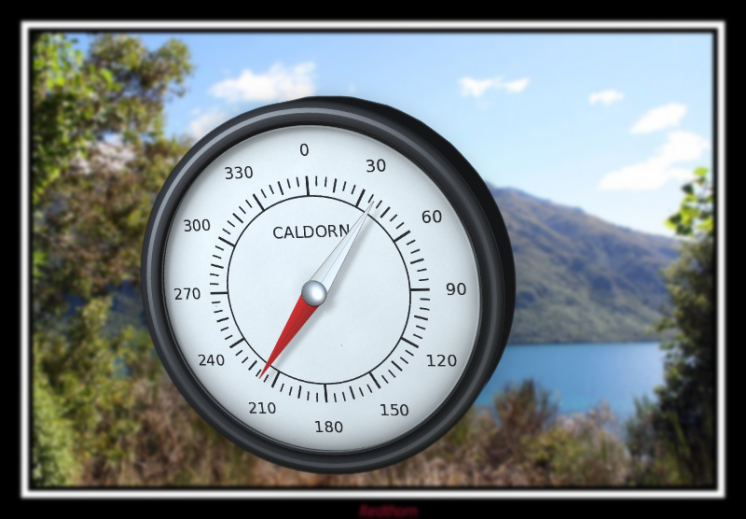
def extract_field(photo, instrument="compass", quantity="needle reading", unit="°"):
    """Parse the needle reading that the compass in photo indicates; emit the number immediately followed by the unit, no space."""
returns 217.5°
